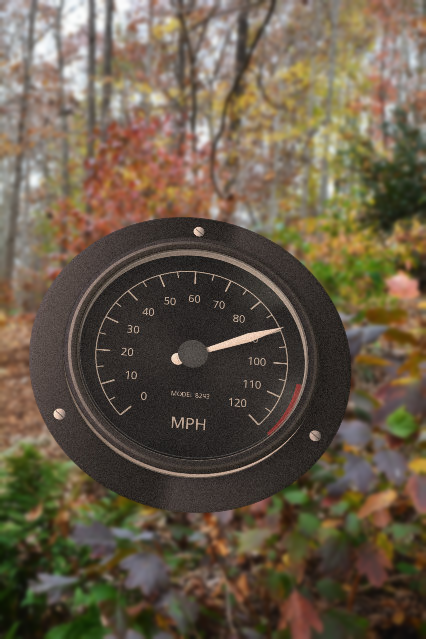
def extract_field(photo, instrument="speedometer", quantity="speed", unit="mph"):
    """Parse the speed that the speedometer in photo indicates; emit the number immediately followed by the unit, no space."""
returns 90mph
